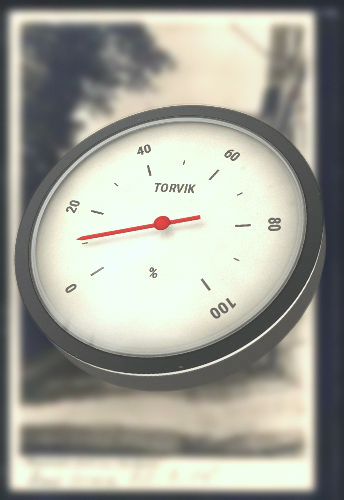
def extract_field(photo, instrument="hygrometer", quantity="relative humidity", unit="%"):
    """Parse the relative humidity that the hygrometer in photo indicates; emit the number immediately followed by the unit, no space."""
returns 10%
